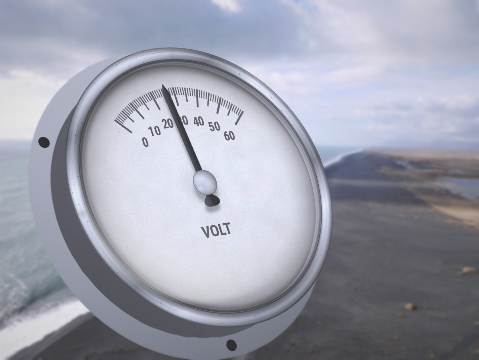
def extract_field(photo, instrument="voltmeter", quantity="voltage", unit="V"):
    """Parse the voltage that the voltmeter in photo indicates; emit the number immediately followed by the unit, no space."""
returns 25V
